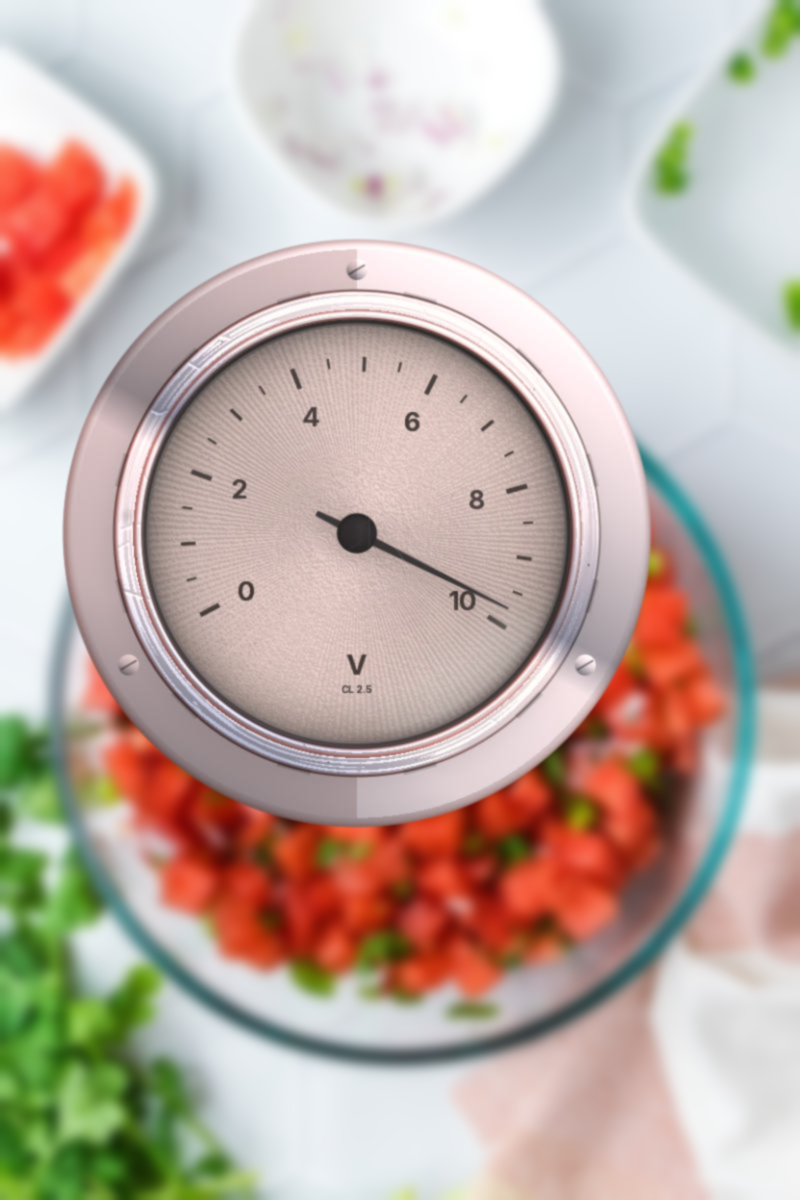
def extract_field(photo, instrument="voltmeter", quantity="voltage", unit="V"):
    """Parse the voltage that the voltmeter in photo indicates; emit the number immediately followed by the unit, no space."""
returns 9.75V
